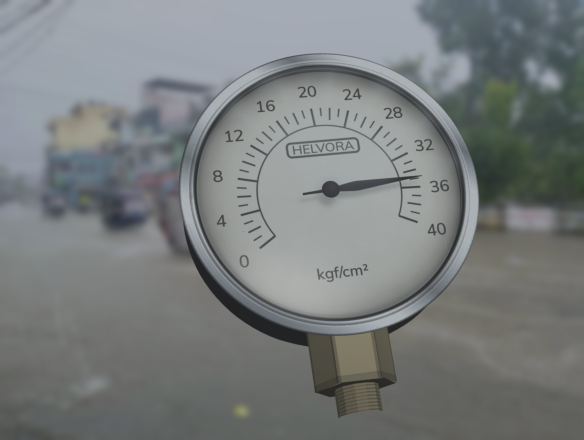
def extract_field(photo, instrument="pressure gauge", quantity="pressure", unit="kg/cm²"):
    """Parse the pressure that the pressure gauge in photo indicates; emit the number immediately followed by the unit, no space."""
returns 35kg/cm²
